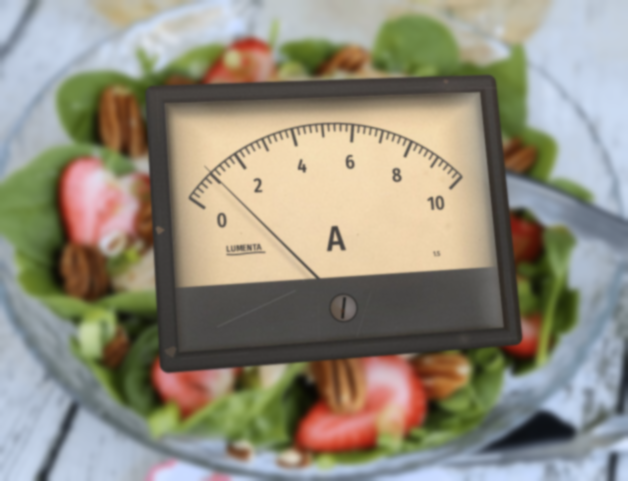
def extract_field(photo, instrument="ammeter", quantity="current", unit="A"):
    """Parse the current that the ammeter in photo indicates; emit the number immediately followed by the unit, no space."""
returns 1A
